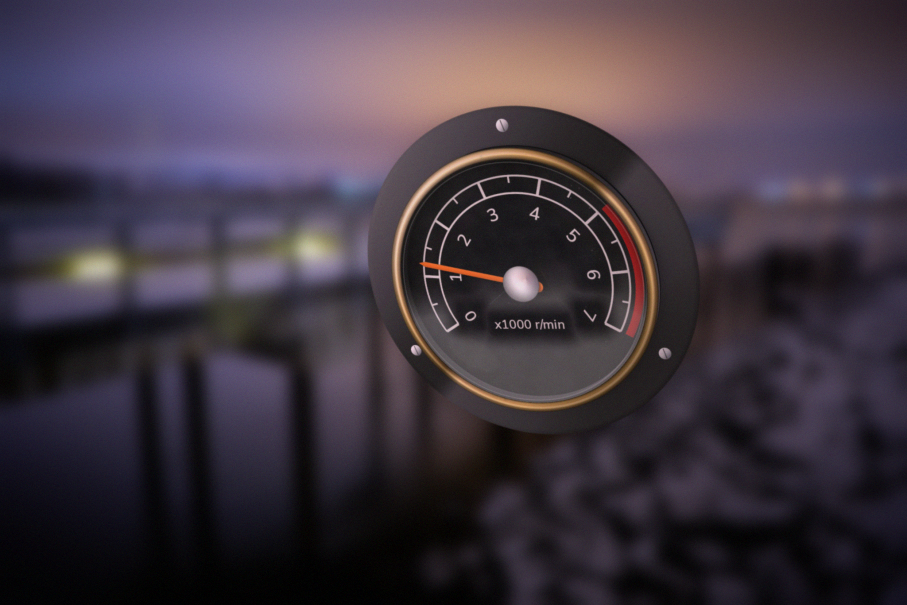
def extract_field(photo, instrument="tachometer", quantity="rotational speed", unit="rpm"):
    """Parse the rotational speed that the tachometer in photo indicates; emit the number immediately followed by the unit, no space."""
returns 1250rpm
